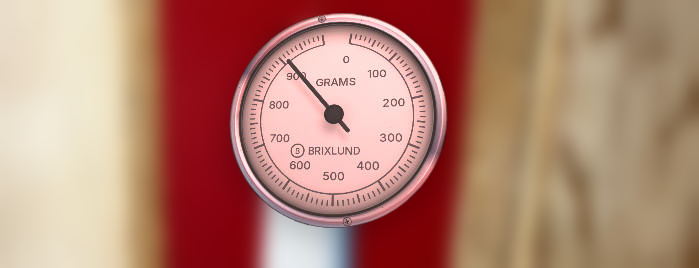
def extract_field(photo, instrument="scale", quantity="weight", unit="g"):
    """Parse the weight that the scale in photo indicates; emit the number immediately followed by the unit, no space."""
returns 910g
